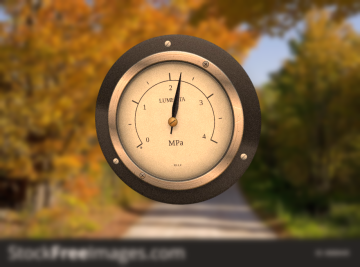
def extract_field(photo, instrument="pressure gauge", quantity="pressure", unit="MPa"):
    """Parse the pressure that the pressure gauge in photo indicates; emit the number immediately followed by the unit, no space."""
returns 2.25MPa
